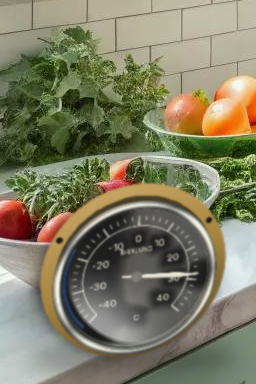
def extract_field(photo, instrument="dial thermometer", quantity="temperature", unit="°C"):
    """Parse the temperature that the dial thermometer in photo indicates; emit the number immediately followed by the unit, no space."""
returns 28°C
